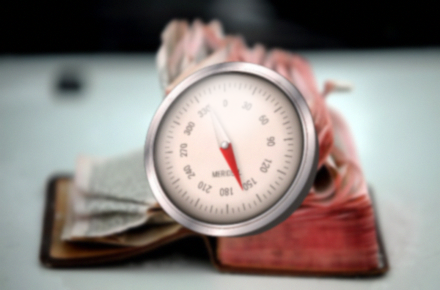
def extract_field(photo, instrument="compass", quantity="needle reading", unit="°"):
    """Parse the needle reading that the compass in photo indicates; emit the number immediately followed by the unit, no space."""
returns 160°
